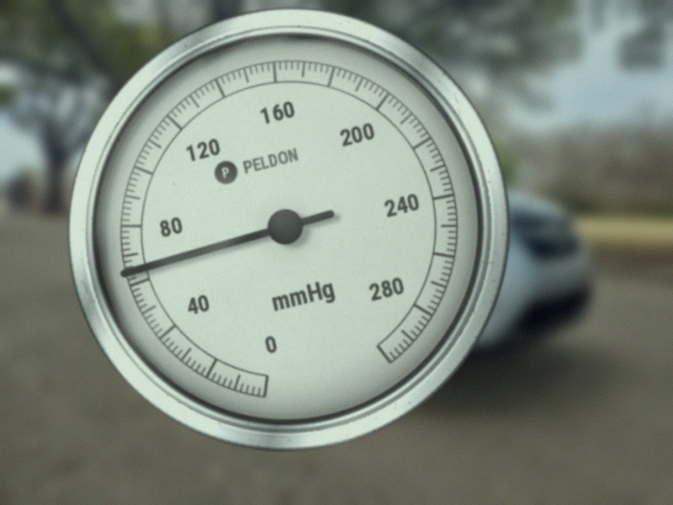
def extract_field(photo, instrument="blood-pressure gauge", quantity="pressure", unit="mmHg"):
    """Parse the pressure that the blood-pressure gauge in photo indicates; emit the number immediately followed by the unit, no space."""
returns 64mmHg
